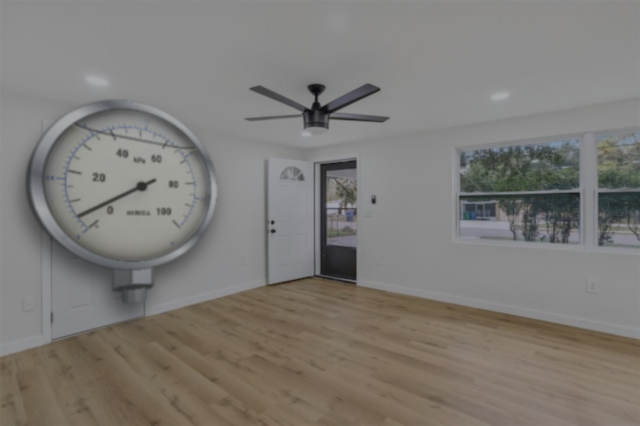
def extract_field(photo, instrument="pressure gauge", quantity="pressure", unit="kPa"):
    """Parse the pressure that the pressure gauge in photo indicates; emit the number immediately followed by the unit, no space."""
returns 5kPa
